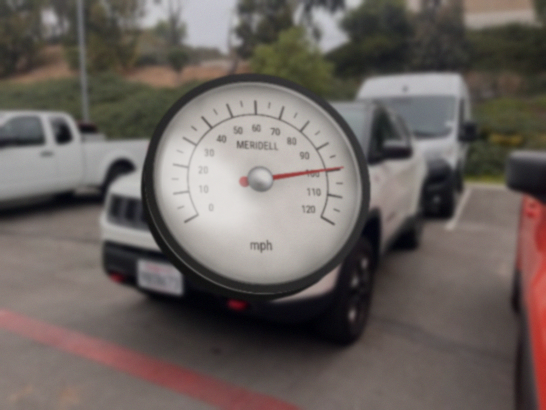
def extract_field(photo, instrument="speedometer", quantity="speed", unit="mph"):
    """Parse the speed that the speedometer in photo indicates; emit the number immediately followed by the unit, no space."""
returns 100mph
